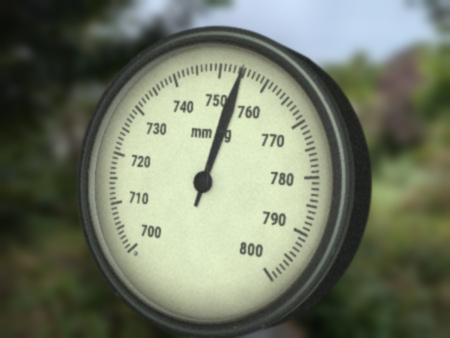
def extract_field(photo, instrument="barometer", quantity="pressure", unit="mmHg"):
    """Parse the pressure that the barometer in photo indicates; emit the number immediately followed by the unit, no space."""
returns 755mmHg
